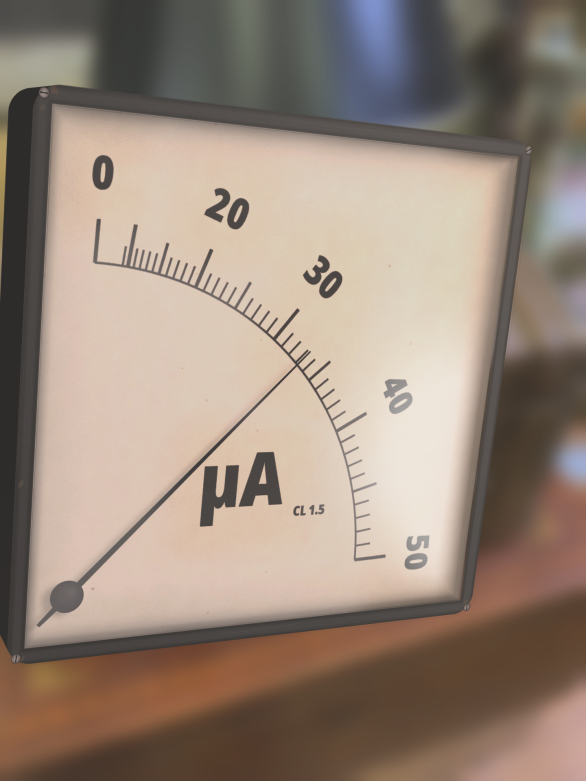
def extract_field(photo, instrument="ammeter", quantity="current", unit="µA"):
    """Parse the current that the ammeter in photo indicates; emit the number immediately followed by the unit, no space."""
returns 33µA
